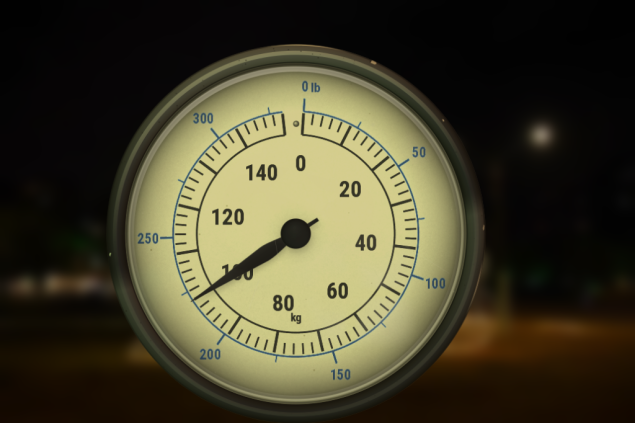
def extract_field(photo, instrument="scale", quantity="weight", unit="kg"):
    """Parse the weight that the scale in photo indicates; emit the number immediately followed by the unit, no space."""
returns 100kg
